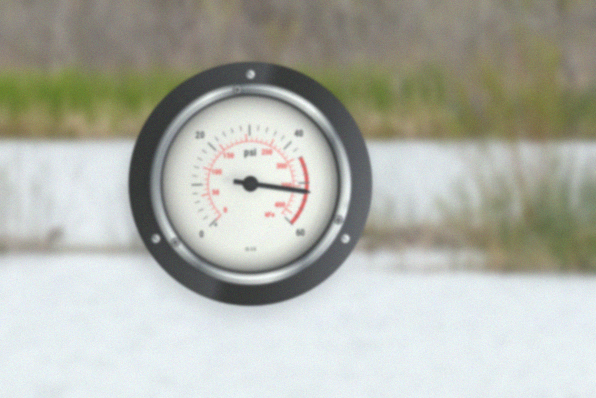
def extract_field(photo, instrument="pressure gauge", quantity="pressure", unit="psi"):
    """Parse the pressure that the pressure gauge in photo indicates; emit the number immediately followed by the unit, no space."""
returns 52psi
